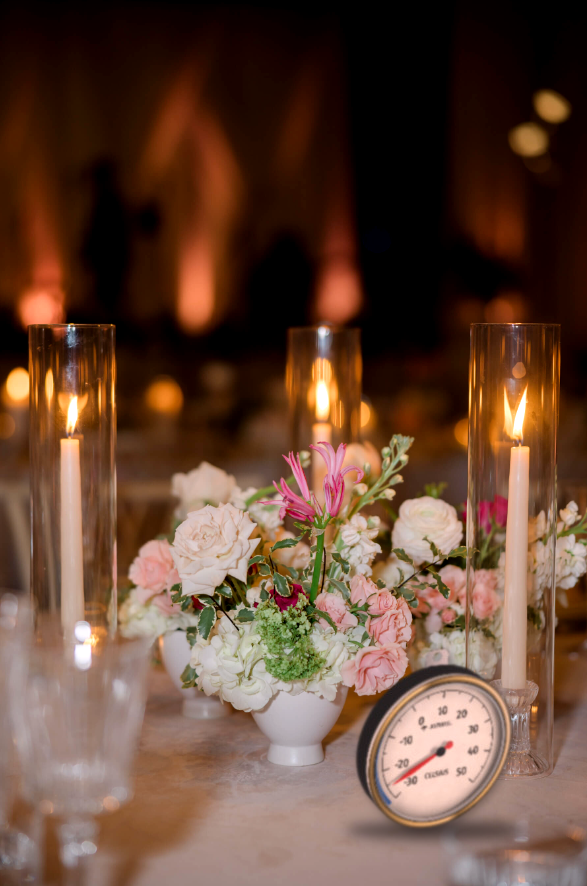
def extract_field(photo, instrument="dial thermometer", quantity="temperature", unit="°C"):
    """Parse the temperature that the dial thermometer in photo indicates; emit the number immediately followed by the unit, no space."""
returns -25°C
